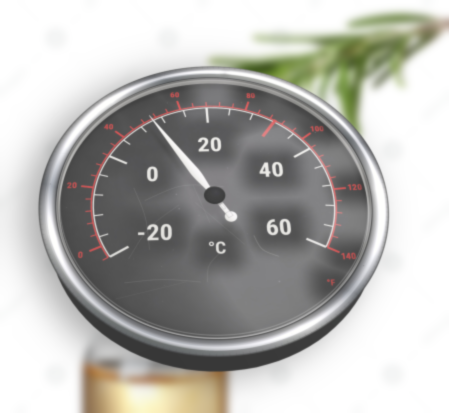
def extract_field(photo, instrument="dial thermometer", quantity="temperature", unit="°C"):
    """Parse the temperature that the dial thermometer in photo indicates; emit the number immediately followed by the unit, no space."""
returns 10°C
